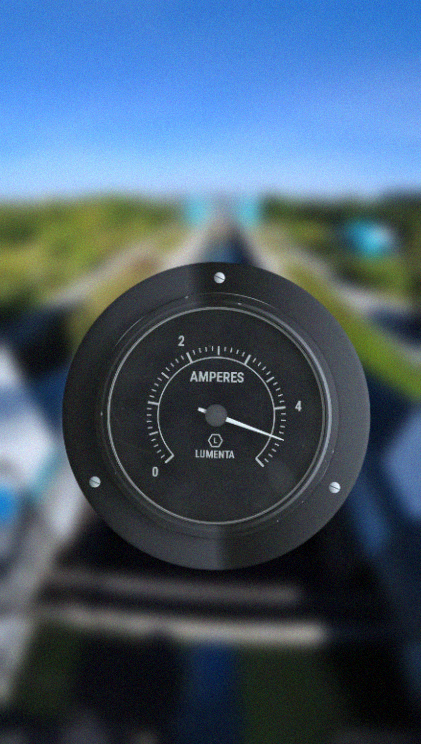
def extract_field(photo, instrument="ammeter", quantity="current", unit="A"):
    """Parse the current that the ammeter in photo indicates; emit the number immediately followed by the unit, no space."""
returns 4.5A
